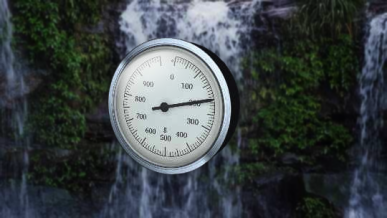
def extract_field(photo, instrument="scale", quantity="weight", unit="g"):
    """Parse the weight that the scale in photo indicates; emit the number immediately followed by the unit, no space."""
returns 200g
